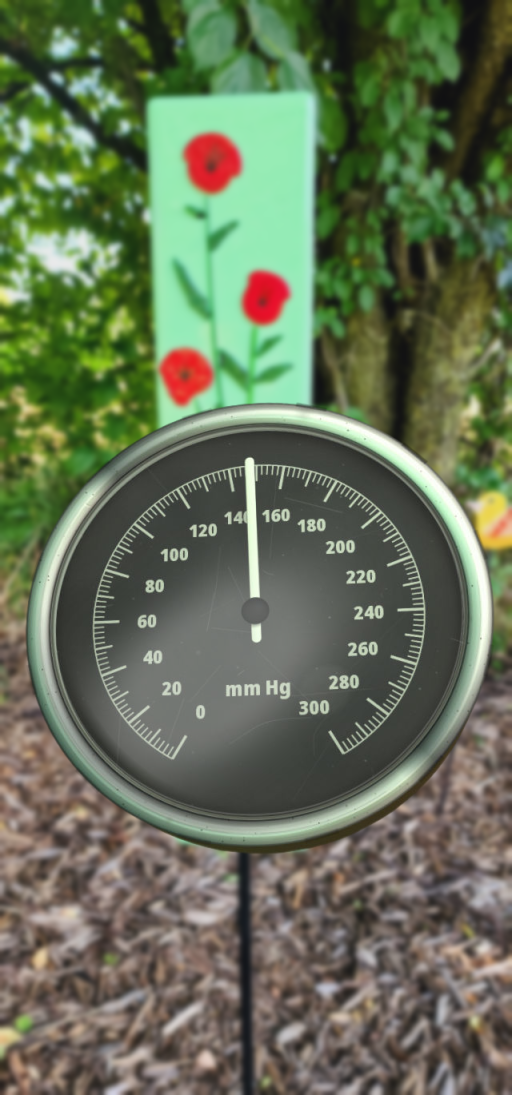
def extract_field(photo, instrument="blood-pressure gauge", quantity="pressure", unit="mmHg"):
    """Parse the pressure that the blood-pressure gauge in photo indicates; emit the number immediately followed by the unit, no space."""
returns 148mmHg
